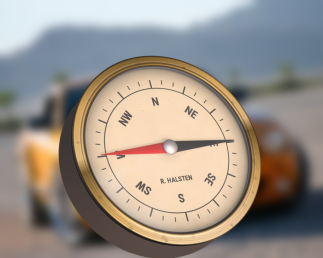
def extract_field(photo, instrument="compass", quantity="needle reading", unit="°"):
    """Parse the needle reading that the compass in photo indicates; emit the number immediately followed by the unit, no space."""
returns 270°
